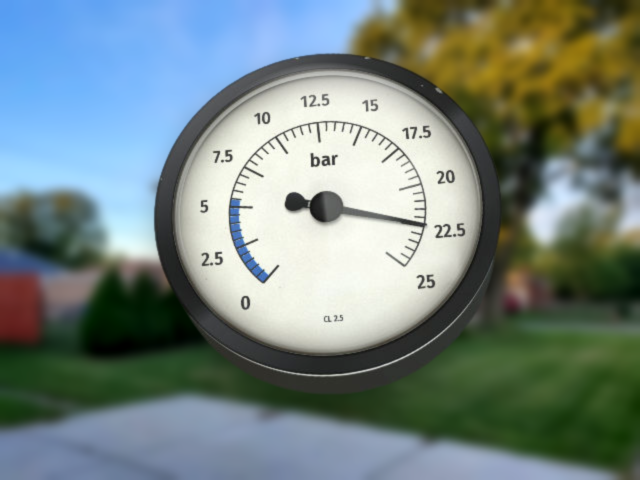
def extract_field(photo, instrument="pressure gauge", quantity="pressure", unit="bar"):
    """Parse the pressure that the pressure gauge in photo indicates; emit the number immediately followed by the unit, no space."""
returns 22.5bar
